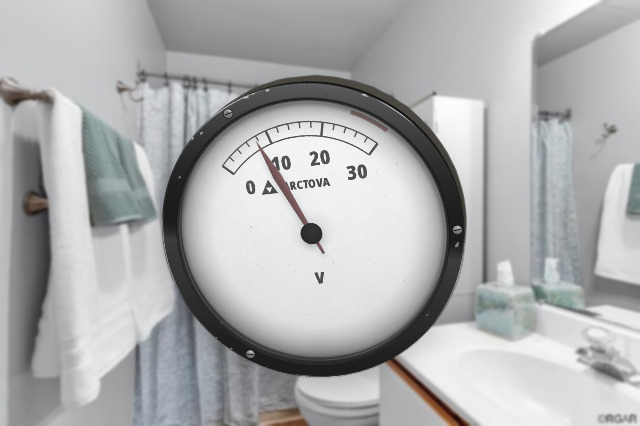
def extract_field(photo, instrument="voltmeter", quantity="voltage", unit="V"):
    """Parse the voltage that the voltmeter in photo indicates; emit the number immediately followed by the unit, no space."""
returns 8V
